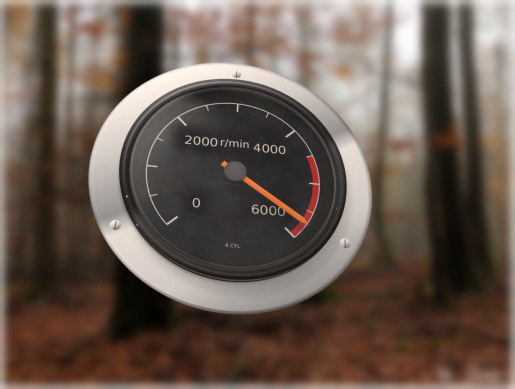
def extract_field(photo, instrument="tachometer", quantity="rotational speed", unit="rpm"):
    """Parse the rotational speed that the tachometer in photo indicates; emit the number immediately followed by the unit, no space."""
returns 5750rpm
